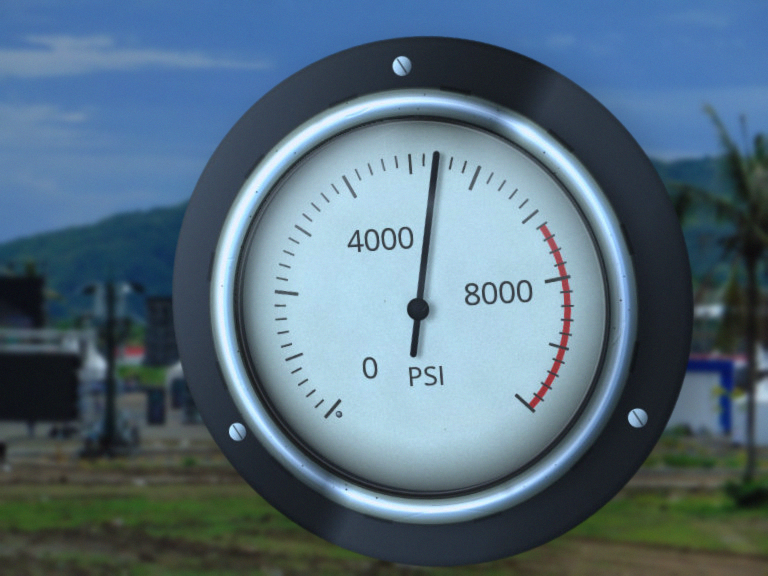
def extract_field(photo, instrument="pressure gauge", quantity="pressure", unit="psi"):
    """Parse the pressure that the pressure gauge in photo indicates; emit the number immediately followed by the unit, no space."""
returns 5400psi
